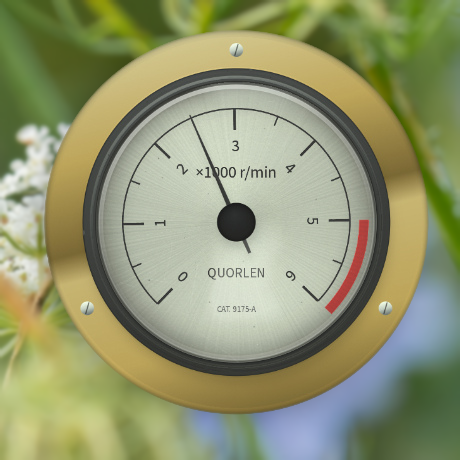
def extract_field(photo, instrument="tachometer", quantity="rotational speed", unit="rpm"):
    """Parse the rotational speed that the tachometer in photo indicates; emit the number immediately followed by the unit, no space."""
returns 2500rpm
